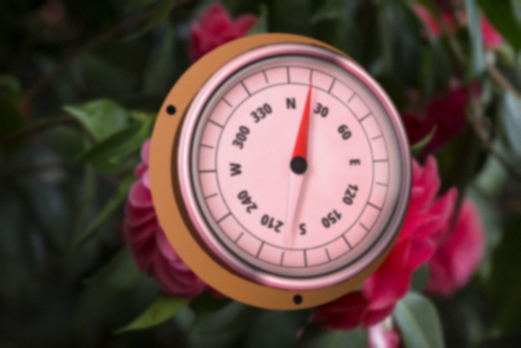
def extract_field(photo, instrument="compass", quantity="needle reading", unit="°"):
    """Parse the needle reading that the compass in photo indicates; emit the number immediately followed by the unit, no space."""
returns 15°
